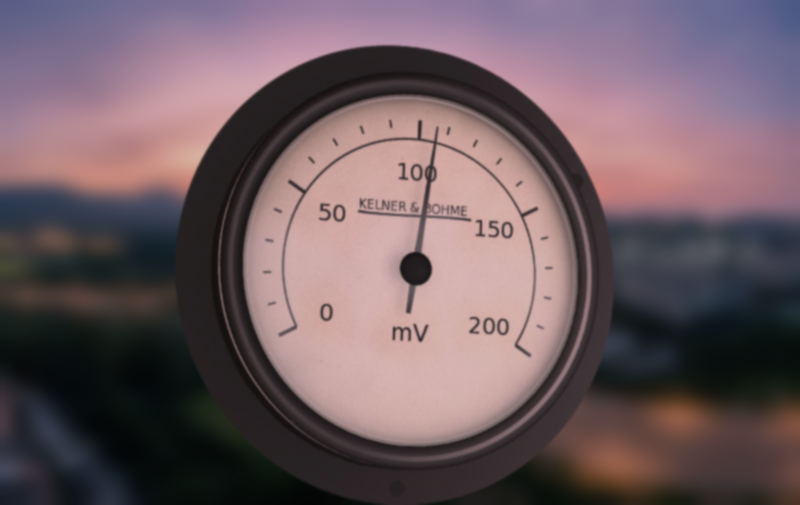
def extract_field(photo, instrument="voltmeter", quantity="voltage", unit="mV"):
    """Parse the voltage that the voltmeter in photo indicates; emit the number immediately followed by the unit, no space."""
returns 105mV
